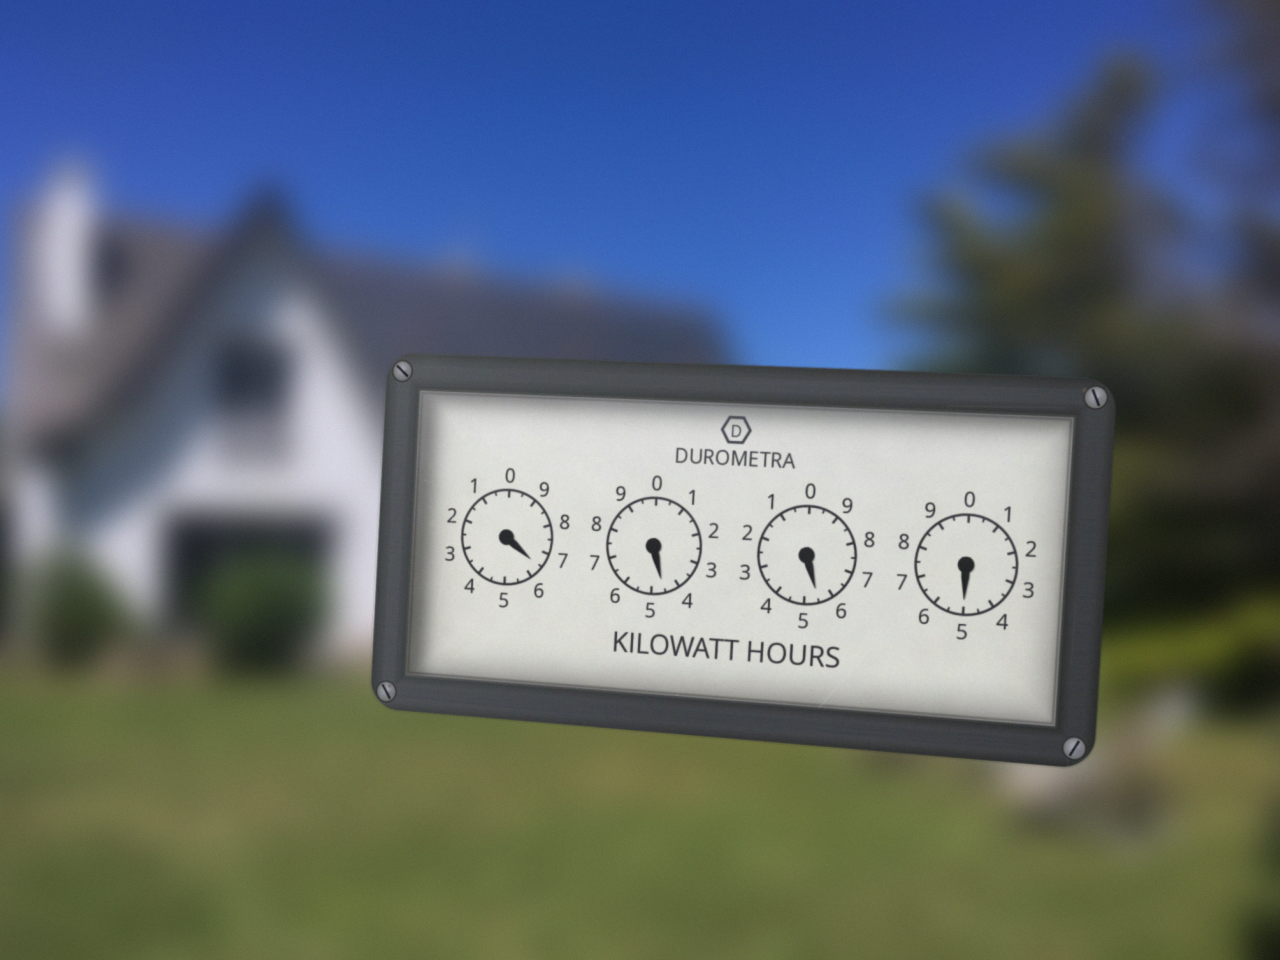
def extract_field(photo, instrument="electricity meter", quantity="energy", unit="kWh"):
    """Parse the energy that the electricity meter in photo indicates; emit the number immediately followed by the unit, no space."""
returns 6455kWh
